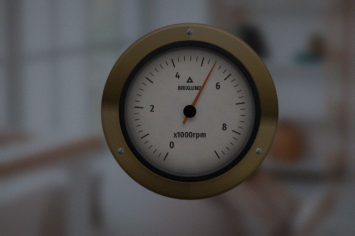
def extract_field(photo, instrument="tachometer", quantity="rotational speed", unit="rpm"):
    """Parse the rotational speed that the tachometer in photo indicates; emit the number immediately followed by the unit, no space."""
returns 5400rpm
